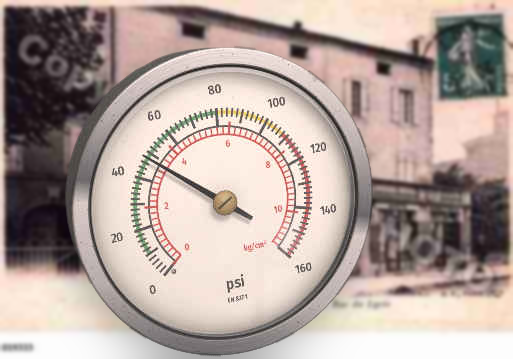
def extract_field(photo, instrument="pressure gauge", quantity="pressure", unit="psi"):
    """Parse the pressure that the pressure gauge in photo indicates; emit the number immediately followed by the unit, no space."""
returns 48psi
